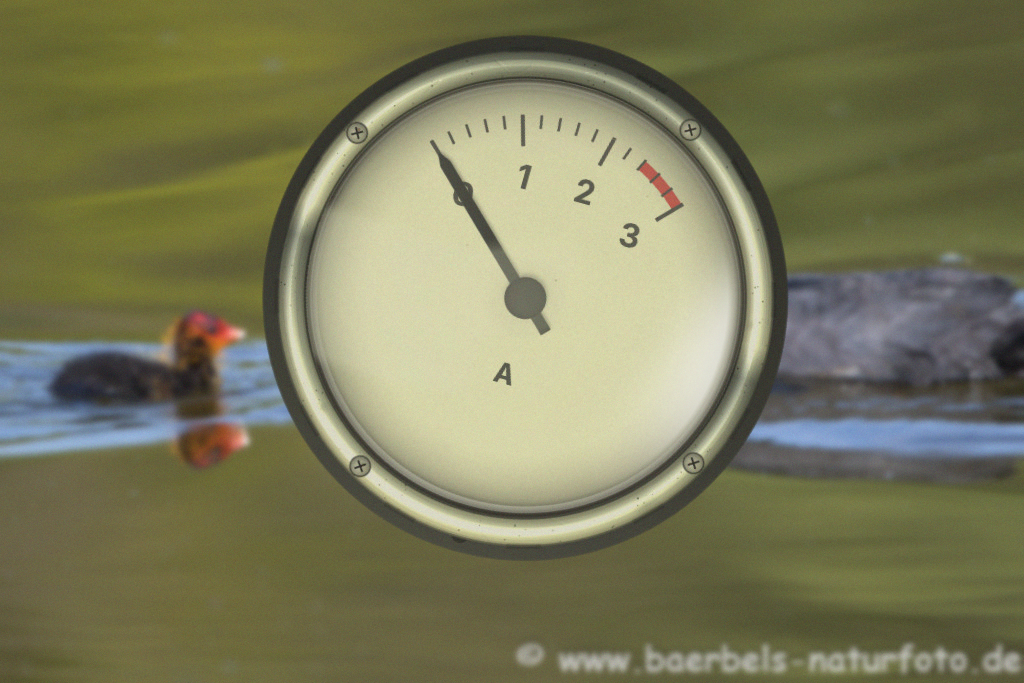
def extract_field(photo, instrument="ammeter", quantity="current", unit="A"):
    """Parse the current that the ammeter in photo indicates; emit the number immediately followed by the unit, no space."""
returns 0A
